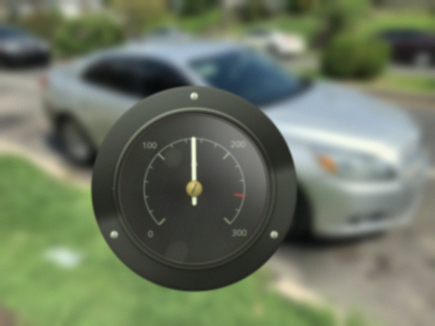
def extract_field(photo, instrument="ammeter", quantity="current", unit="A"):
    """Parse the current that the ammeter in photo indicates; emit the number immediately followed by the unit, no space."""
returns 150A
